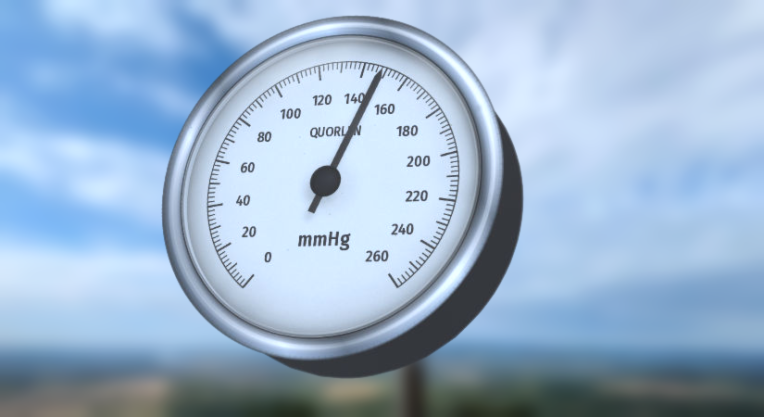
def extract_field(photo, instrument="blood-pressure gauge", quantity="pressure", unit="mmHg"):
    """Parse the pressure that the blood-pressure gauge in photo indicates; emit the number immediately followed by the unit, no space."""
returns 150mmHg
